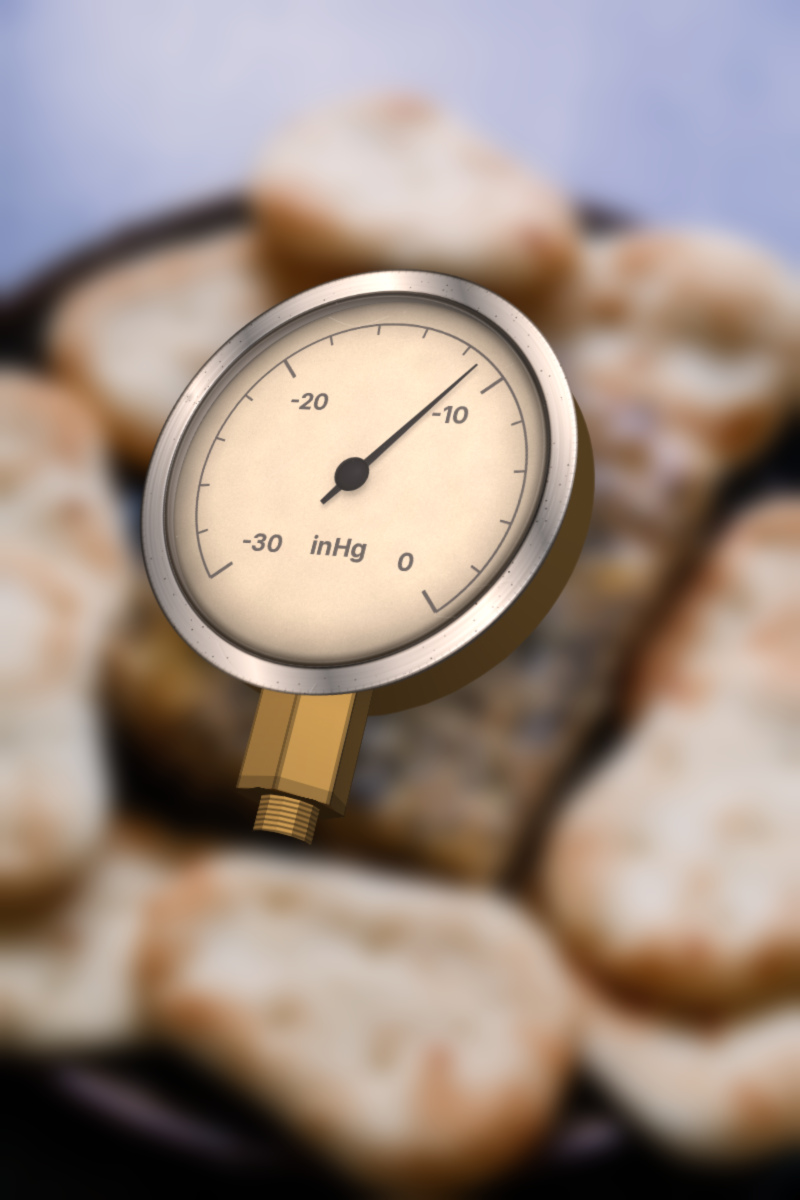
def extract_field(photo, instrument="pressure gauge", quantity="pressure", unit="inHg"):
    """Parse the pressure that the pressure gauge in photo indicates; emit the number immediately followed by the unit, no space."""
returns -11inHg
